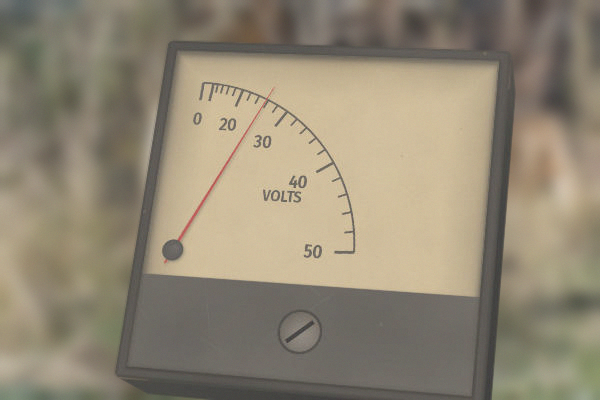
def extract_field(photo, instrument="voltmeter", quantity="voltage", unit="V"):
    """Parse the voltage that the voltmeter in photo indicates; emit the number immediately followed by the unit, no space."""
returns 26V
